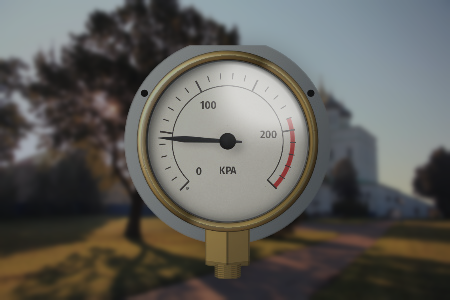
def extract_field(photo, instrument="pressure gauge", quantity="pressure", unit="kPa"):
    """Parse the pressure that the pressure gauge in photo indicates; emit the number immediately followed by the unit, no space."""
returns 45kPa
